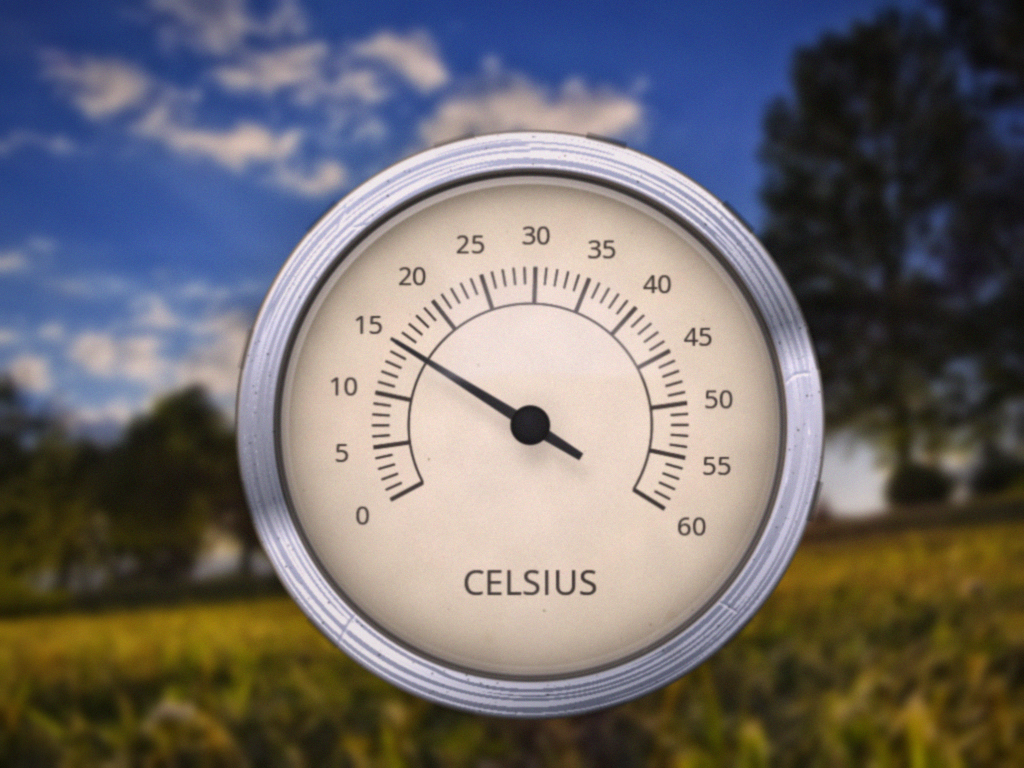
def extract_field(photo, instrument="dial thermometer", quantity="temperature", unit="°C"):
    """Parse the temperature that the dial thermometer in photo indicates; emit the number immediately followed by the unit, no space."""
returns 15°C
